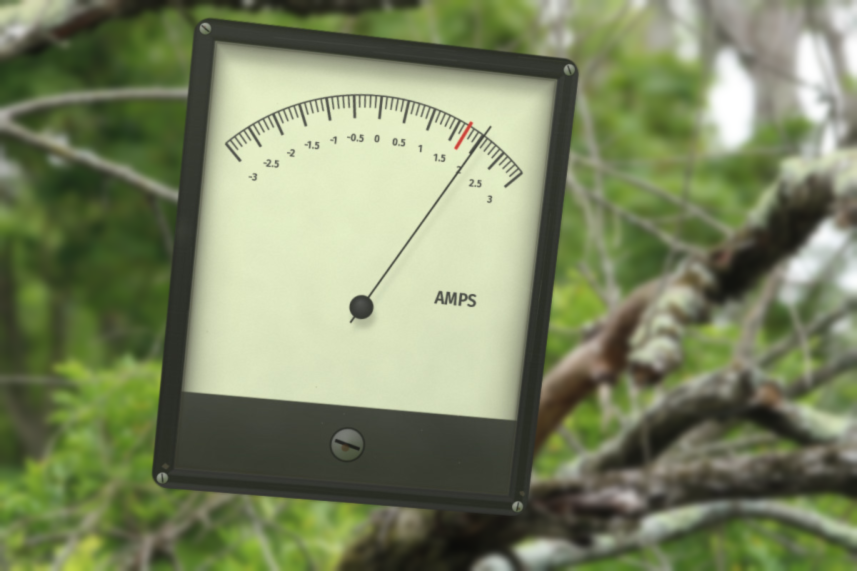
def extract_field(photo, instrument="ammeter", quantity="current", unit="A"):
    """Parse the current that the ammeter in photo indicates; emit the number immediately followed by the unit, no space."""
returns 2A
